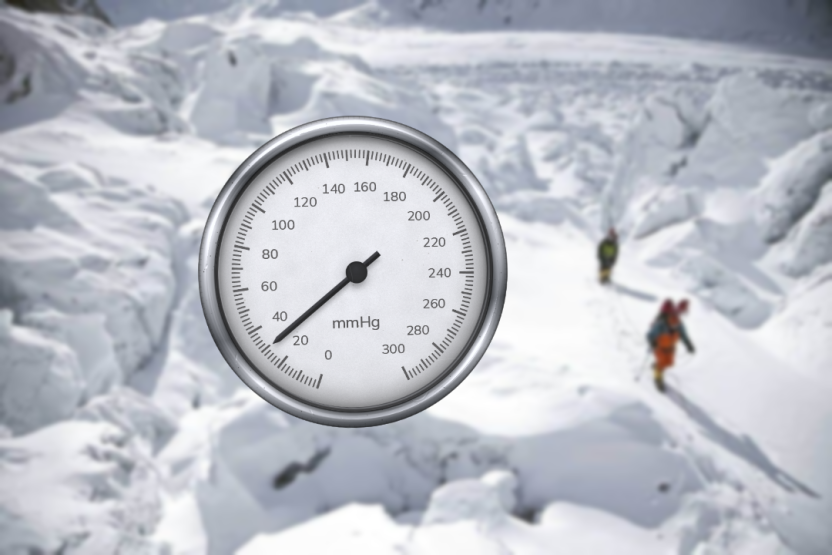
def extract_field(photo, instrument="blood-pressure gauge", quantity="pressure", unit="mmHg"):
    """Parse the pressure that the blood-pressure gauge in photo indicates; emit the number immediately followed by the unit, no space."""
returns 30mmHg
